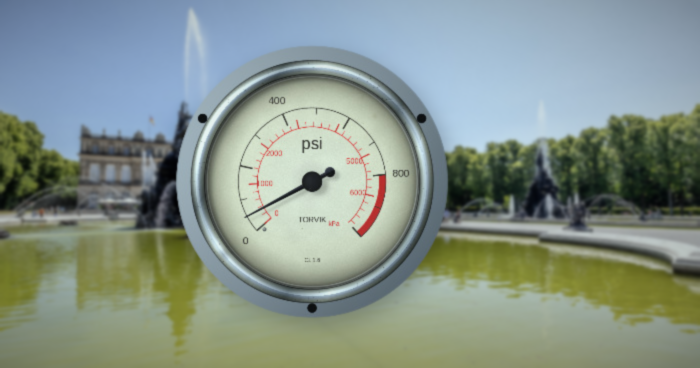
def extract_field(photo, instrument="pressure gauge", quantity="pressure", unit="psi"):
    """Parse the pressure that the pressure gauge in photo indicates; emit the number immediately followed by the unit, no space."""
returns 50psi
